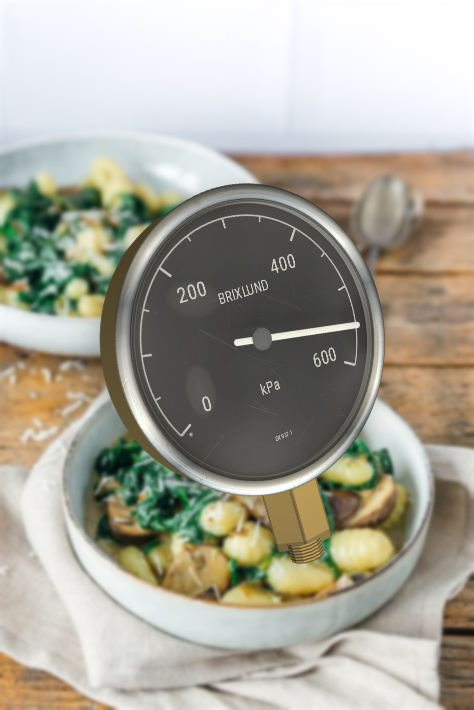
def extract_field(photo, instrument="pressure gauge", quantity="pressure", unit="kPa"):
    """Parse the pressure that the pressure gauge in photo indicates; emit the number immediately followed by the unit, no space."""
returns 550kPa
